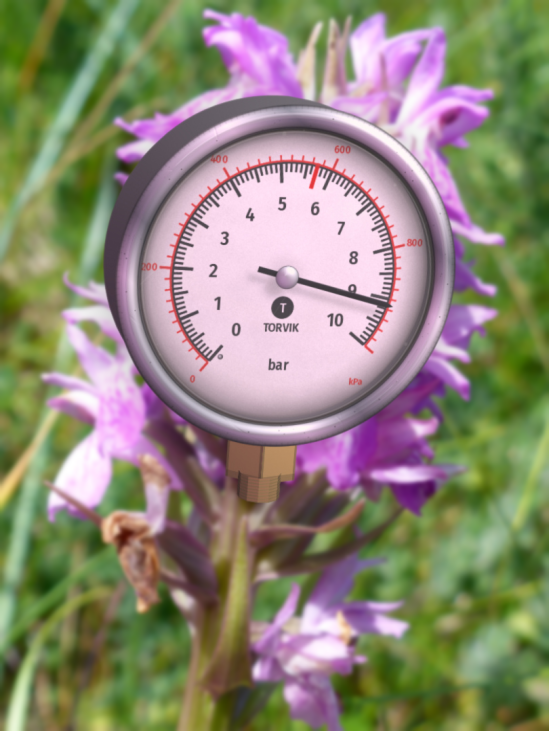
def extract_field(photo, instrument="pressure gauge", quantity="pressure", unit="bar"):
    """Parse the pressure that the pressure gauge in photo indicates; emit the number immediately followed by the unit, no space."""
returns 9.1bar
